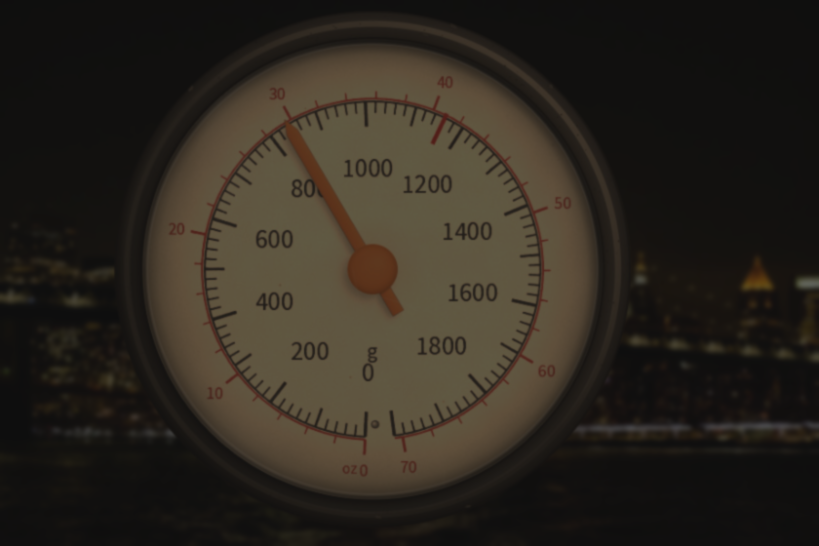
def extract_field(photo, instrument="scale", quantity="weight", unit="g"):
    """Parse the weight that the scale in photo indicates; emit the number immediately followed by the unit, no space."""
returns 840g
